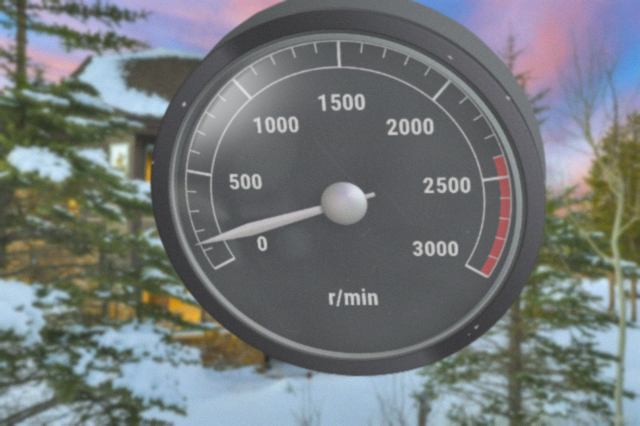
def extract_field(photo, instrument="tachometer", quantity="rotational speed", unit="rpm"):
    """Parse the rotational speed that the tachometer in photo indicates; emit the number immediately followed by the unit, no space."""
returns 150rpm
